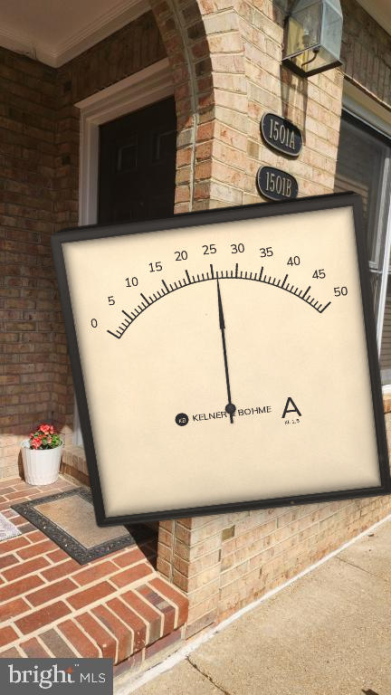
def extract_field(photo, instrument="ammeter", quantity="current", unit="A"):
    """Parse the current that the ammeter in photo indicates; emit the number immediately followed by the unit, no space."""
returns 26A
